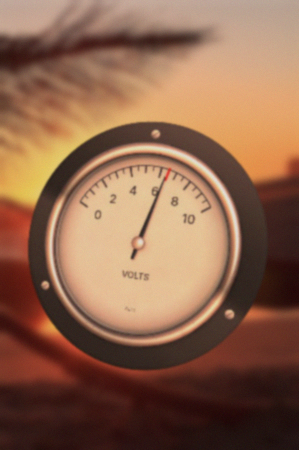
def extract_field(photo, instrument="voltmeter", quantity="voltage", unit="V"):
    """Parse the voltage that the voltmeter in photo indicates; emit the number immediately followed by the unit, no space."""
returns 6.5V
